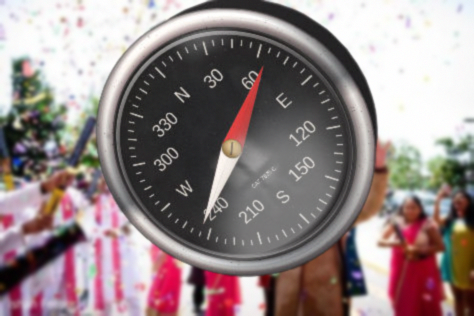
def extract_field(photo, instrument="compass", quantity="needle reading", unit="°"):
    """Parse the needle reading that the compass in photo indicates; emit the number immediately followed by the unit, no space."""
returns 65°
